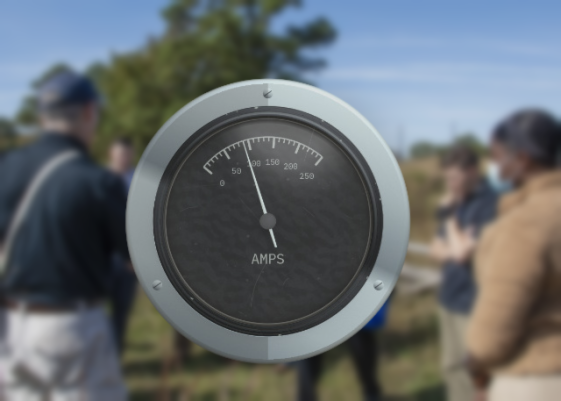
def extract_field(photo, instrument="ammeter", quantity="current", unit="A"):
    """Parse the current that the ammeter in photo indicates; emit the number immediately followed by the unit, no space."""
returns 90A
